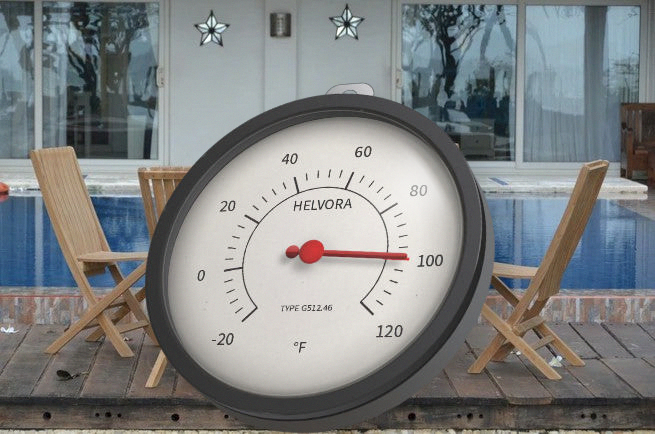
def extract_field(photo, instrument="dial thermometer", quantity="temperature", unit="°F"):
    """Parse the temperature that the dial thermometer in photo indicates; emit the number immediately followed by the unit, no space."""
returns 100°F
